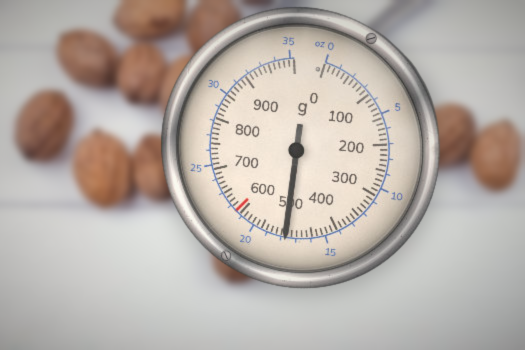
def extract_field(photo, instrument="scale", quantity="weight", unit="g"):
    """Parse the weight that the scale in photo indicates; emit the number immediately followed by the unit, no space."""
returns 500g
